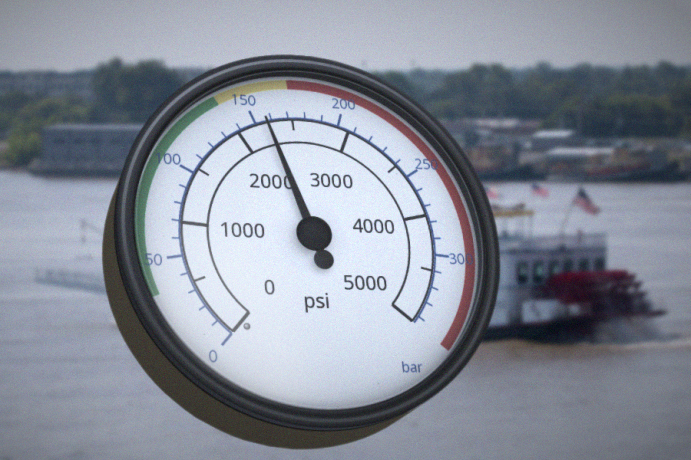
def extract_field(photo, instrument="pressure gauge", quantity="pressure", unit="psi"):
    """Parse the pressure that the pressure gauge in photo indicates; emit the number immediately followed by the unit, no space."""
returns 2250psi
